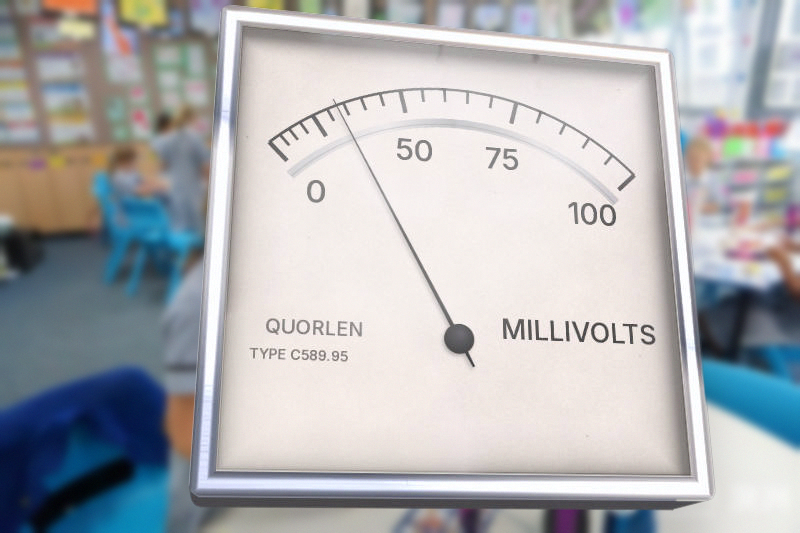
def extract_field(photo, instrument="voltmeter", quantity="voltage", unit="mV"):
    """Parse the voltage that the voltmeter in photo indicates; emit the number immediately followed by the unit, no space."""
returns 32.5mV
